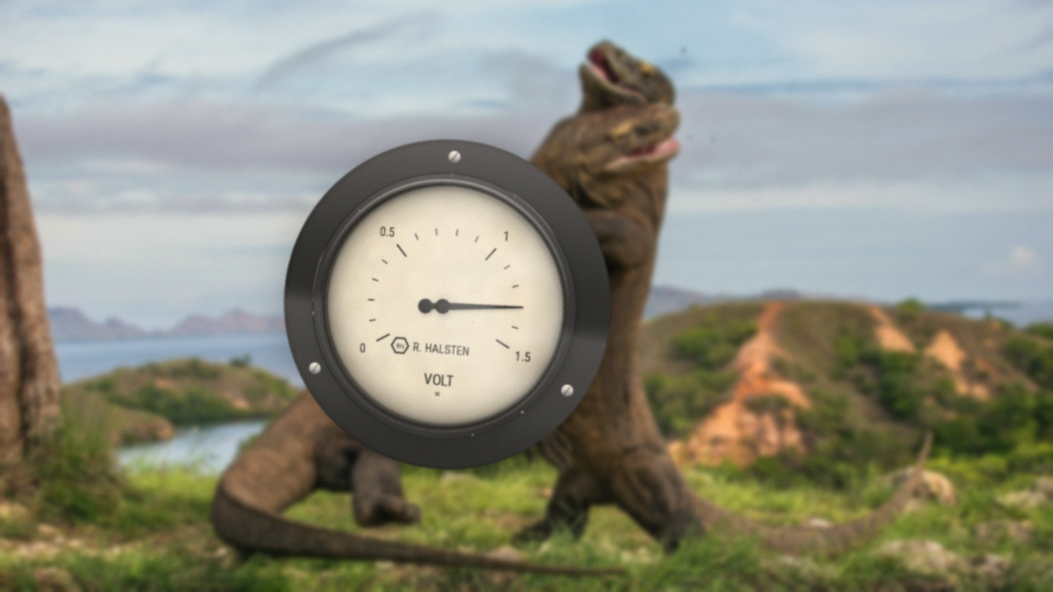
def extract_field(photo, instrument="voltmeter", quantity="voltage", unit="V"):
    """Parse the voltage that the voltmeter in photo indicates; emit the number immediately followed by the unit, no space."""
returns 1.3V
